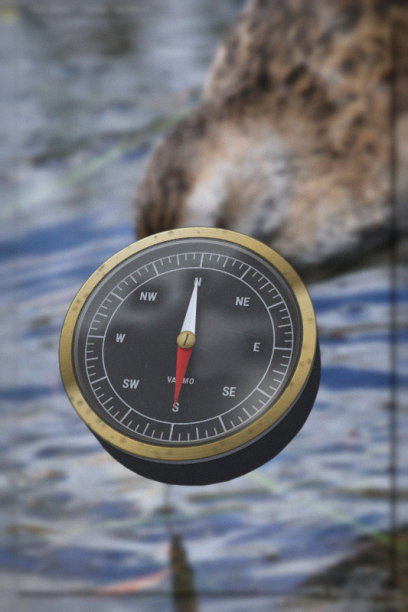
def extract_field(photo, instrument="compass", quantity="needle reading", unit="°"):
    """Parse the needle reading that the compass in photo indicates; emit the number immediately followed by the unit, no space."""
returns 180°
